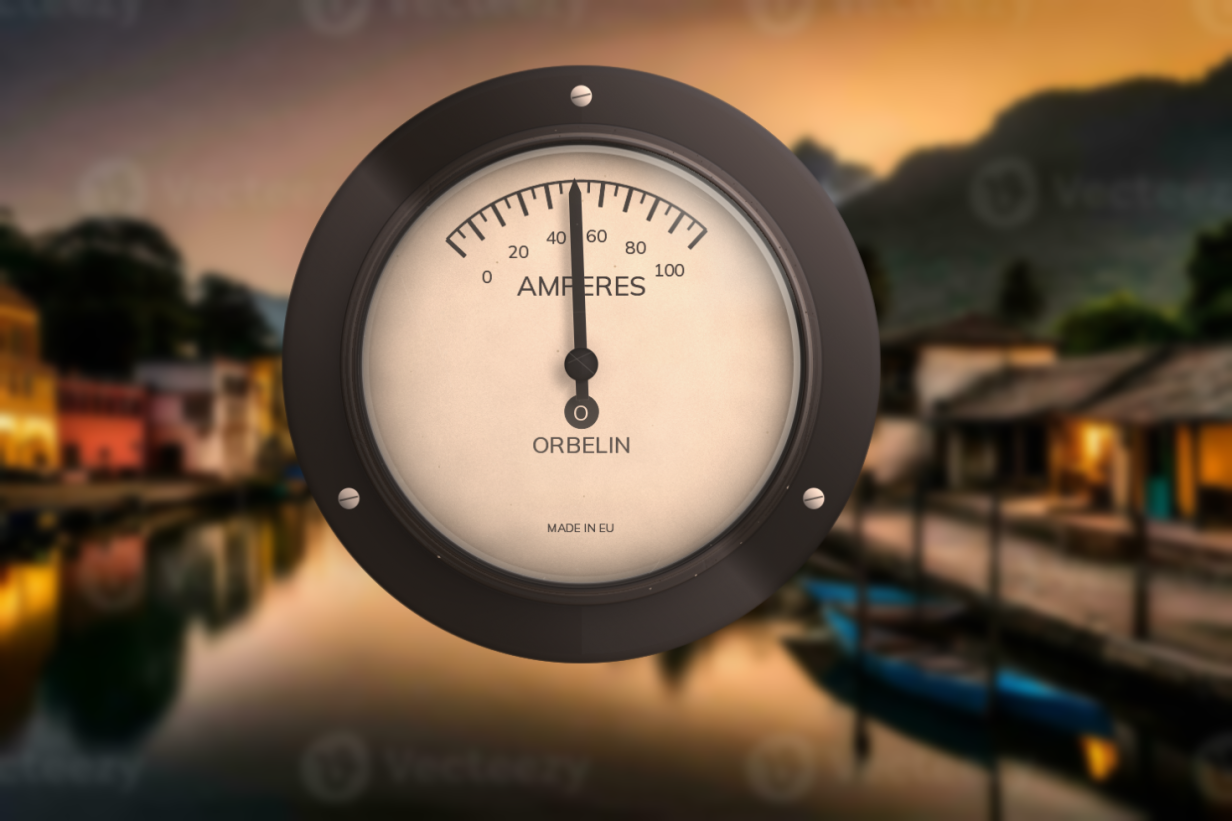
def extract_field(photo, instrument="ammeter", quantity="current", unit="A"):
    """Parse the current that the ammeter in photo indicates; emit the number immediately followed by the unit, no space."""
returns 50A
